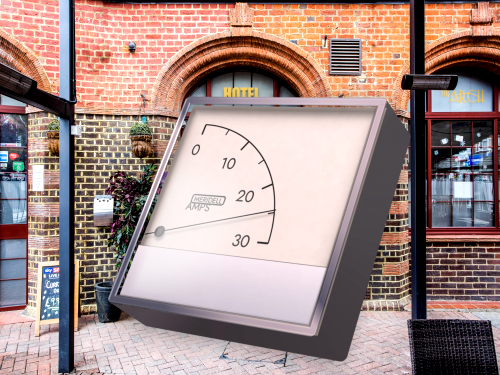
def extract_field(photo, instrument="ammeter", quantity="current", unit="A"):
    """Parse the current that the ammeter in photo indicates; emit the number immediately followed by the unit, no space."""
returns 25A
